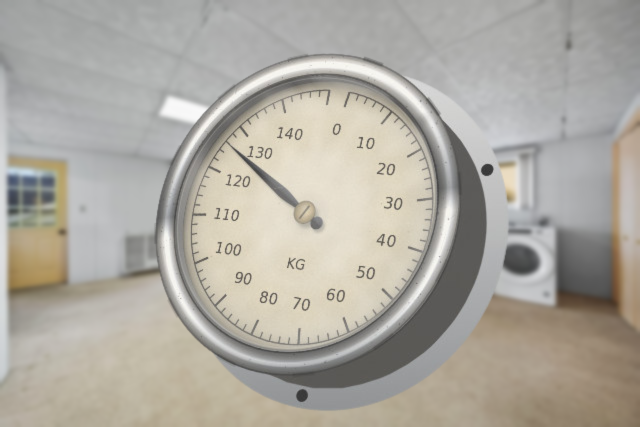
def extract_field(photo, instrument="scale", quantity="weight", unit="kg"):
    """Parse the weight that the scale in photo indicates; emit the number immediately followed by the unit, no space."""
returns 126kg
